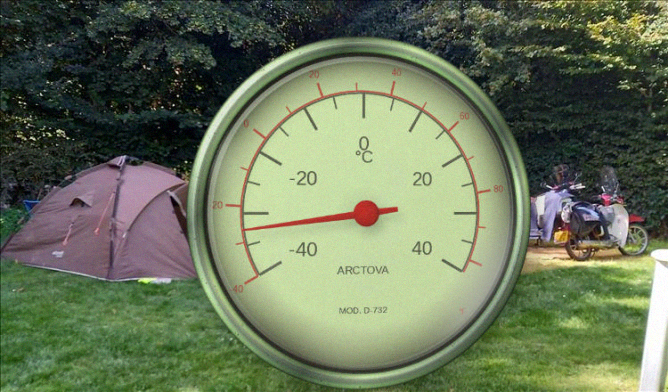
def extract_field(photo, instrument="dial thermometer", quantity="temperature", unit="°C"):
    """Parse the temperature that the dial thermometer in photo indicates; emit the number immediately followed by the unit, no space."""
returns -32.5°C
